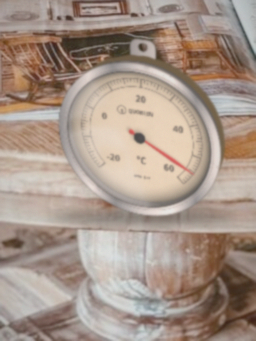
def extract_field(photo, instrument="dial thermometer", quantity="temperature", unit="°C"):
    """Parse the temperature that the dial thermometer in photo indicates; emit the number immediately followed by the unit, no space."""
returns 55°C
